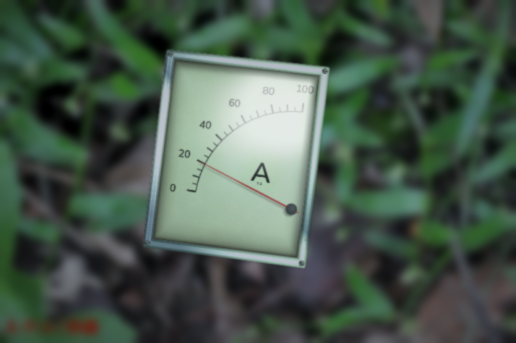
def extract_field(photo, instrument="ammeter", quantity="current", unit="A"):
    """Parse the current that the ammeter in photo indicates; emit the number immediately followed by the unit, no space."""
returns 20A
